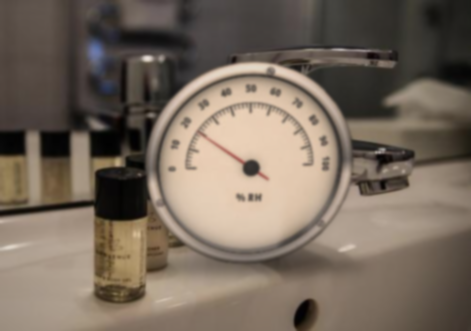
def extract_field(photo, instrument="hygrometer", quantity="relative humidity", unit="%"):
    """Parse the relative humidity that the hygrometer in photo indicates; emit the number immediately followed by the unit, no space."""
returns 20%
